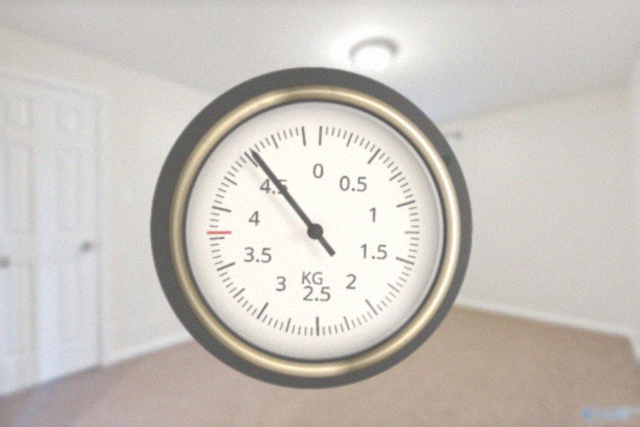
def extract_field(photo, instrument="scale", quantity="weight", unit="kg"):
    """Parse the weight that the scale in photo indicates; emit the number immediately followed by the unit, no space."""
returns 4.55kg
